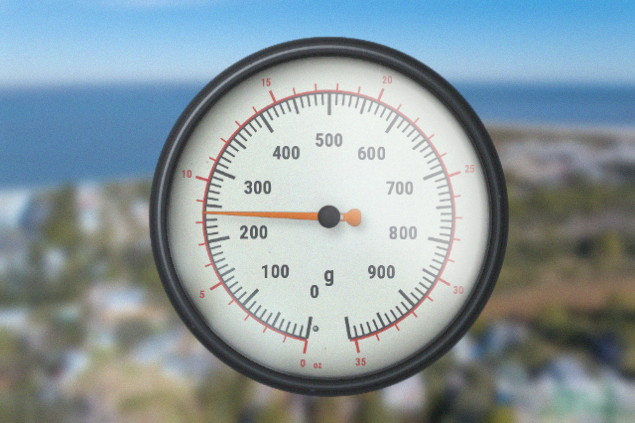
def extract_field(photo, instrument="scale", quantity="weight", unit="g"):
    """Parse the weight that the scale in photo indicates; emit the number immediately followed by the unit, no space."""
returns 240g
